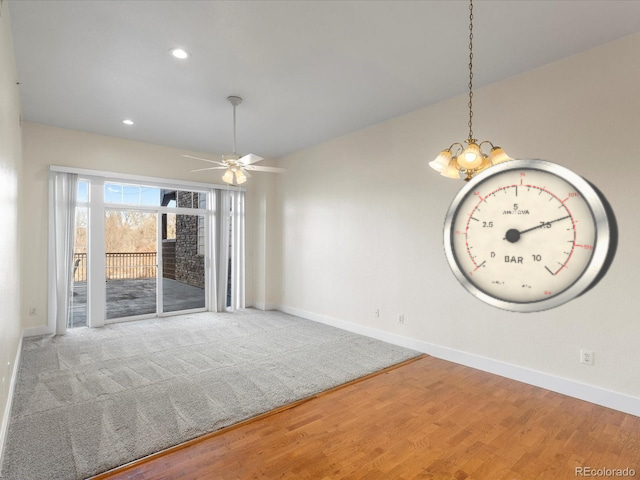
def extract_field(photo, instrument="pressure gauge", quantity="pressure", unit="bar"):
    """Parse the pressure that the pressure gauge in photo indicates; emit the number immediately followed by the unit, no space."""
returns 7.5bar
